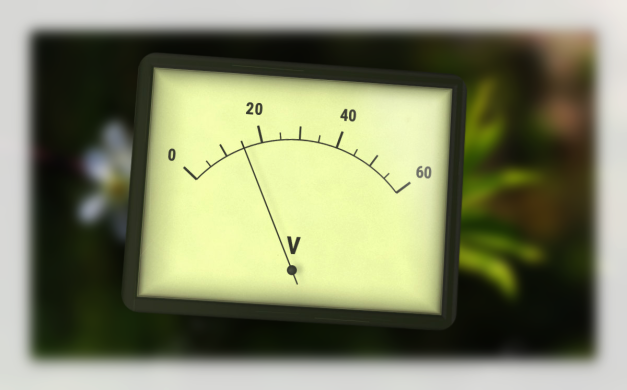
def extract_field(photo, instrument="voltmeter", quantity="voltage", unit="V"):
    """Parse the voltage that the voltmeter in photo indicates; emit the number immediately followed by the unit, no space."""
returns 15V
